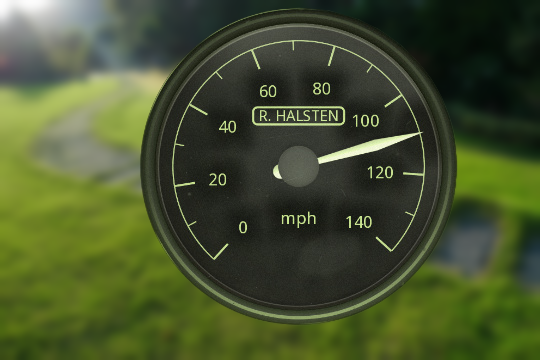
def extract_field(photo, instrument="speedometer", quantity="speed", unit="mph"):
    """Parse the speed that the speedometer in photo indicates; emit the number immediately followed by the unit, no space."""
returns 110mph
